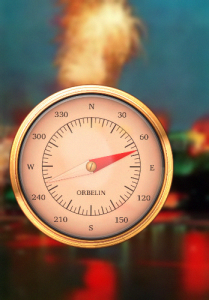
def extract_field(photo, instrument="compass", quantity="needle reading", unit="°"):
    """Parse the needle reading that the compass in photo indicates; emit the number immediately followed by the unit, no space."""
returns 70°
